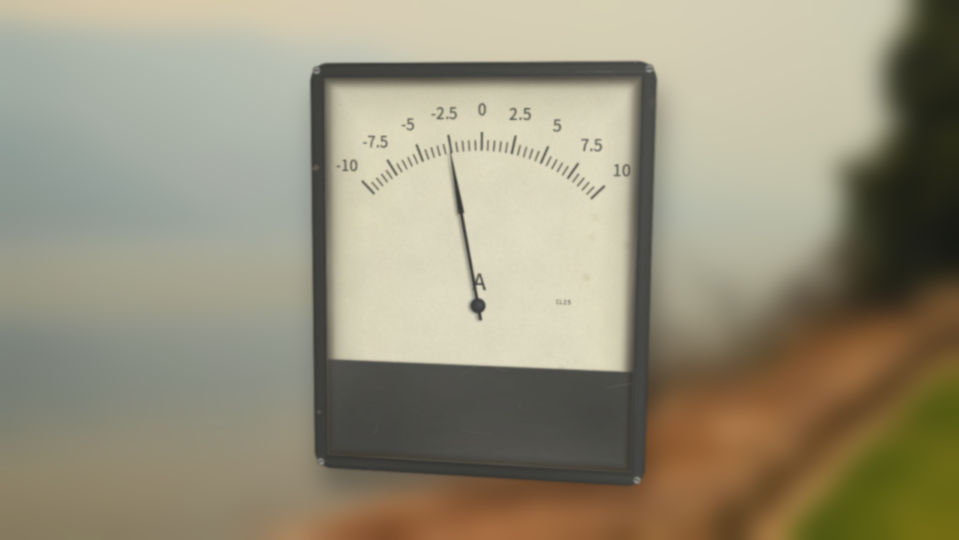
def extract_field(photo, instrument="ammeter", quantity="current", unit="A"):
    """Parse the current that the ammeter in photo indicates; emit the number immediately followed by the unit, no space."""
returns -2.5A
